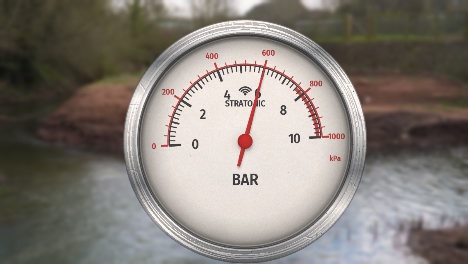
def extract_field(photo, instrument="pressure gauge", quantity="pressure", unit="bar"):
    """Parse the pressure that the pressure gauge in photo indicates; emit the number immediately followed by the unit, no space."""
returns 6bar
